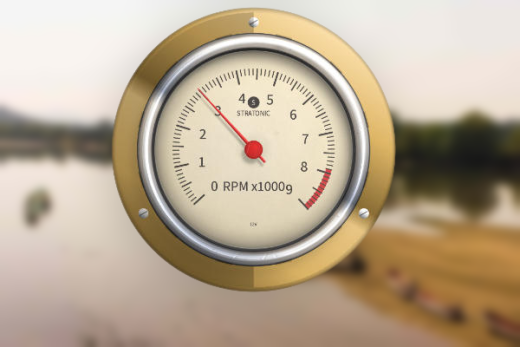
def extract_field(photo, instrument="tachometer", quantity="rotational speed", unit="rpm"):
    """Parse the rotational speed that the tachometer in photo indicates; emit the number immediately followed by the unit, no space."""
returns 3000rpm
